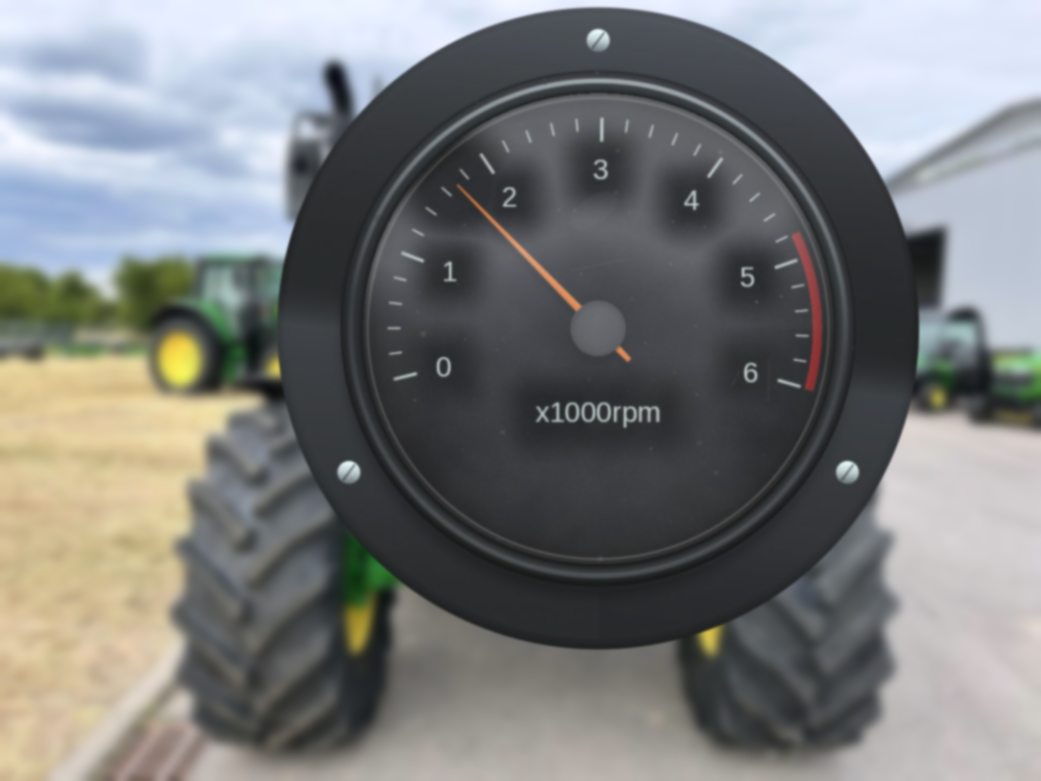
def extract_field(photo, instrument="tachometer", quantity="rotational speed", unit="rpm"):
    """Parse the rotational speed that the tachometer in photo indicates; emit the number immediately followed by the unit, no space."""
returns 1700rpm
